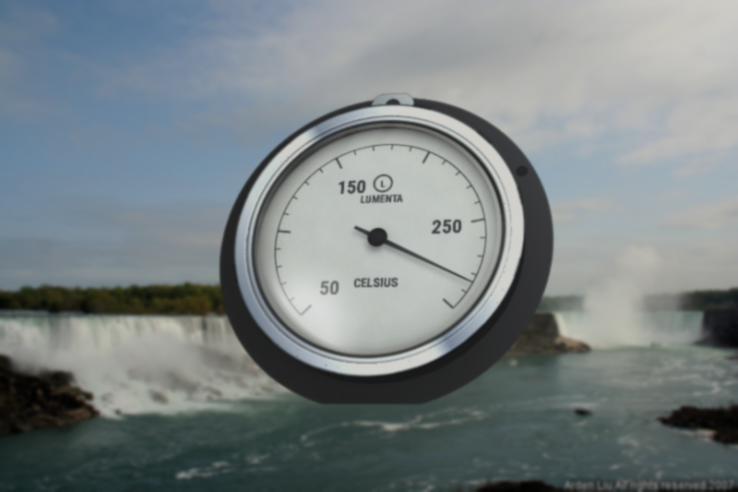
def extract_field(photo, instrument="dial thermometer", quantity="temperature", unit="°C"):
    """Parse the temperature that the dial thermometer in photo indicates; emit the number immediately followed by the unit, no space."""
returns 285°C
